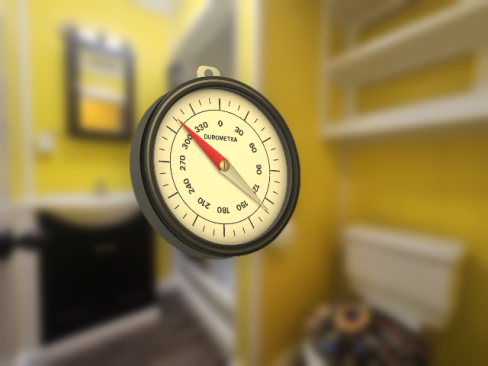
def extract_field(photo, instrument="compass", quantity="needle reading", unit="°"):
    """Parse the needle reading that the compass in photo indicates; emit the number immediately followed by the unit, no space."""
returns 310°
